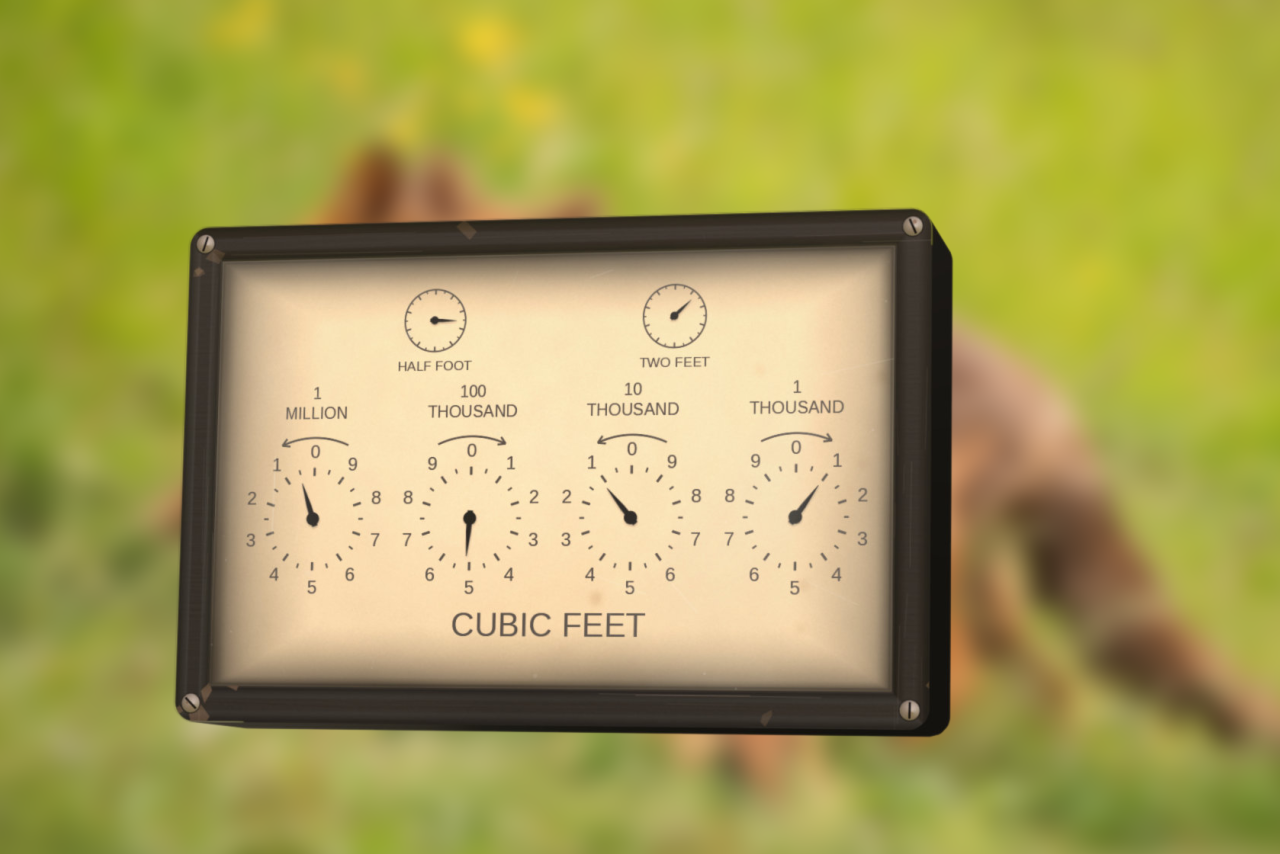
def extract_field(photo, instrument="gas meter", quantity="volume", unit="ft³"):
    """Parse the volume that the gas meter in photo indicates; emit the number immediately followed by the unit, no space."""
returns 51100ft³
